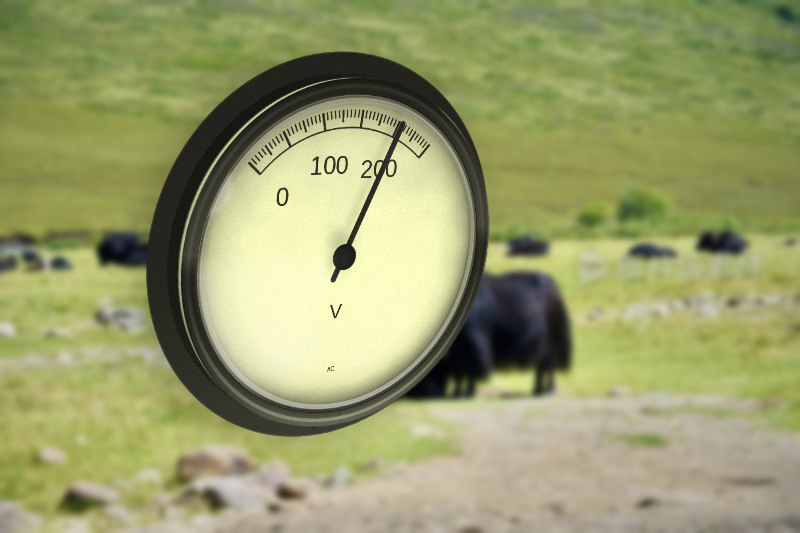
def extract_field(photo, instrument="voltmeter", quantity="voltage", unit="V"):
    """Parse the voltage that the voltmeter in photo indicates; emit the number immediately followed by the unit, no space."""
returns 200V
